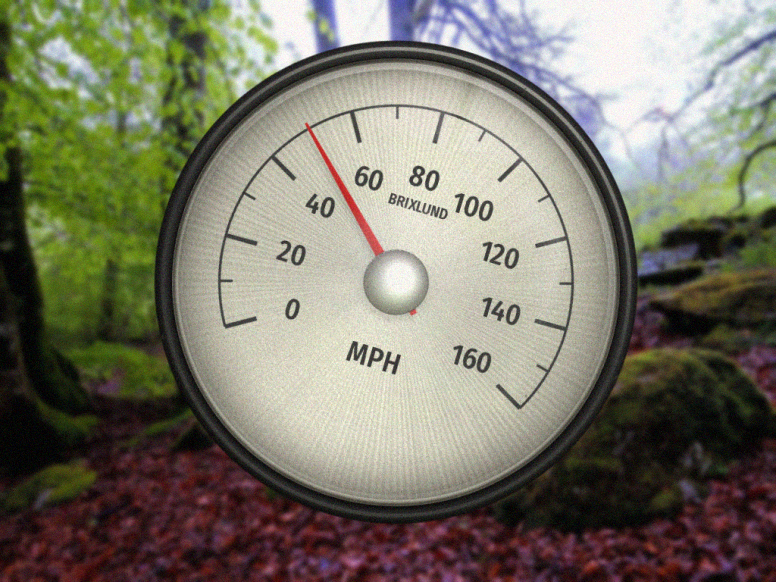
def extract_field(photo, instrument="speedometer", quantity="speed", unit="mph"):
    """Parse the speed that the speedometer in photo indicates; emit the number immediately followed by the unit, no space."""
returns 50mph
